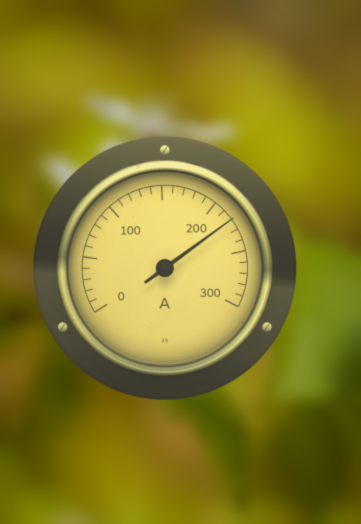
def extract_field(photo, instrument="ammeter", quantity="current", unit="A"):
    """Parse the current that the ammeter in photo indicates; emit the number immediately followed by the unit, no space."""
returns 220A
